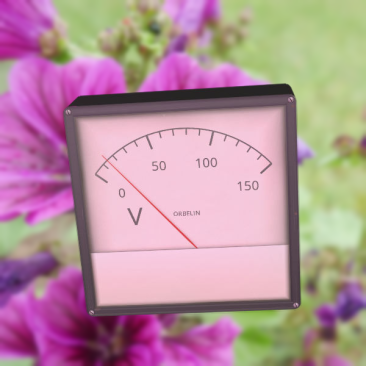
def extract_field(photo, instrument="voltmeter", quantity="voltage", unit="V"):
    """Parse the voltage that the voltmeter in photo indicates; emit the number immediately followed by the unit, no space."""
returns 15V
